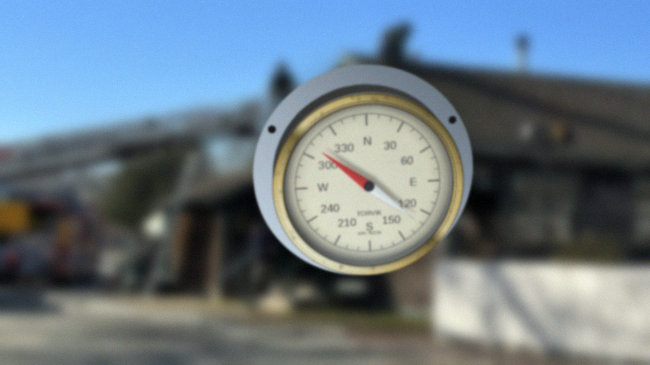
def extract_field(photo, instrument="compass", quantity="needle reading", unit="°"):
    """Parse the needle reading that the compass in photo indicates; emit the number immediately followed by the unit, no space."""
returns 310°
